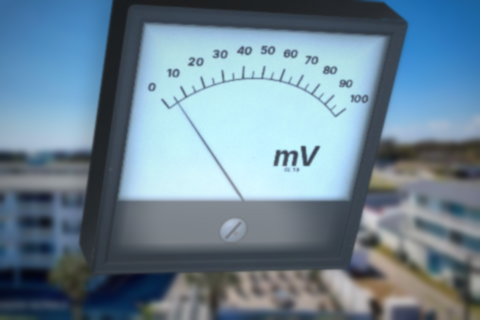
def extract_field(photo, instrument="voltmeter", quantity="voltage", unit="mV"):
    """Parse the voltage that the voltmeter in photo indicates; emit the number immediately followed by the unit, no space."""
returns 5mV
